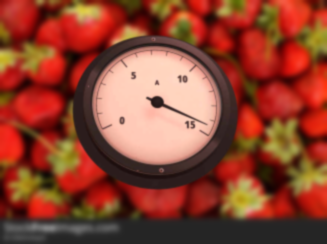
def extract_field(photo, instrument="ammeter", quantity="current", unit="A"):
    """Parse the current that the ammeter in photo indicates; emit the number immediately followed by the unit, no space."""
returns 14.5A
